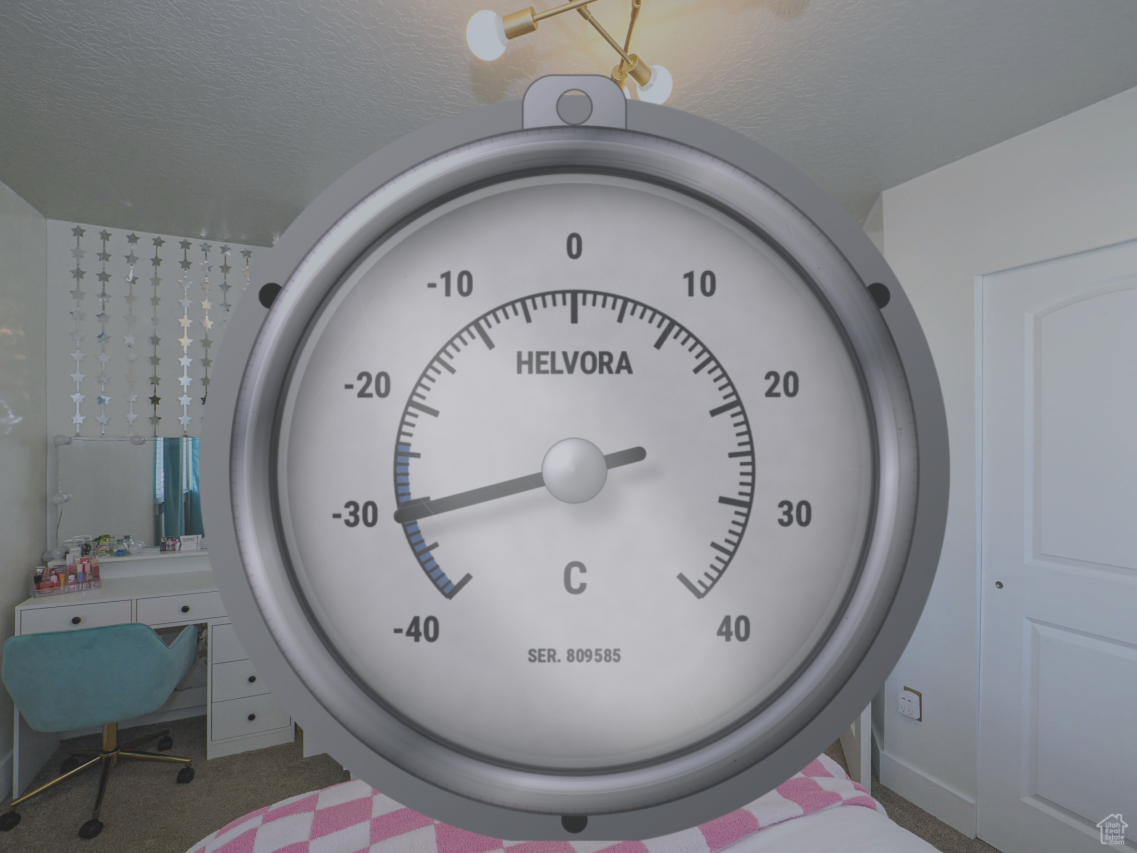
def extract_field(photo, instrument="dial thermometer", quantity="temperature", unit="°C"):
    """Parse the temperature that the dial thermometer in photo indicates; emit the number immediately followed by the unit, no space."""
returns -31°C
